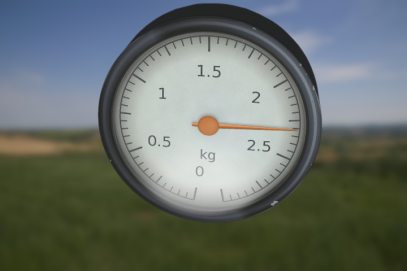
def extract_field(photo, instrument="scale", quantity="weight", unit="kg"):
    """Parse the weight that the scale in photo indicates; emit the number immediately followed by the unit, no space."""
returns 2.3kg
